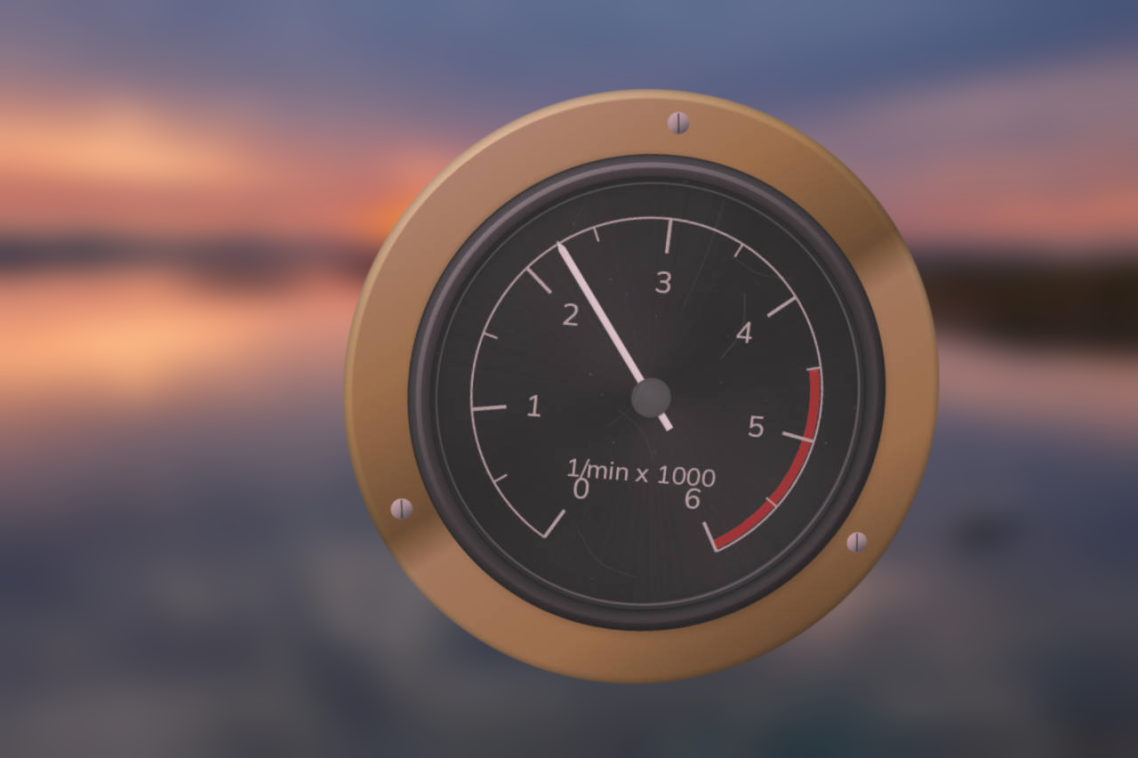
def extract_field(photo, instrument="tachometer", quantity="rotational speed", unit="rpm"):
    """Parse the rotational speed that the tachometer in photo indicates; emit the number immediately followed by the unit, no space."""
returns 2250rpm
